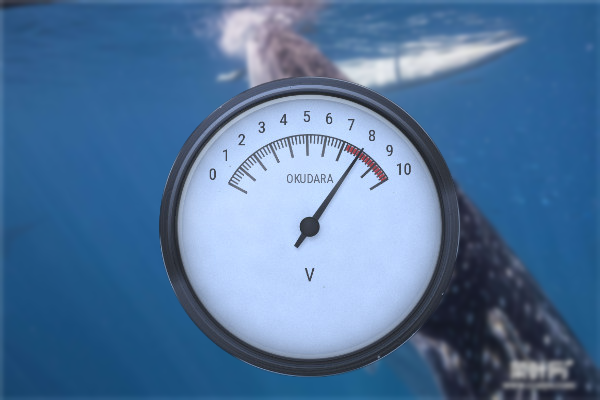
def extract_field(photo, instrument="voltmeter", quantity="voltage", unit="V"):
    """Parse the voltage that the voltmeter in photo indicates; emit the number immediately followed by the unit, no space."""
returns 8V
